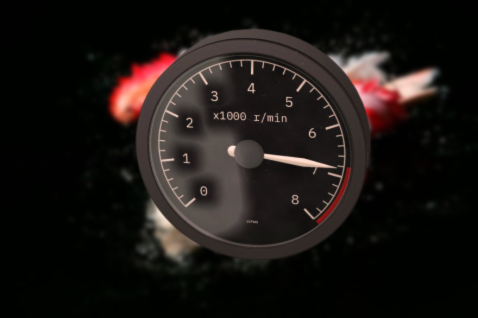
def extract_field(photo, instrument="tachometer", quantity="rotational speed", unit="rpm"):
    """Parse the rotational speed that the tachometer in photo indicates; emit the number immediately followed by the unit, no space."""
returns 6800rpm
